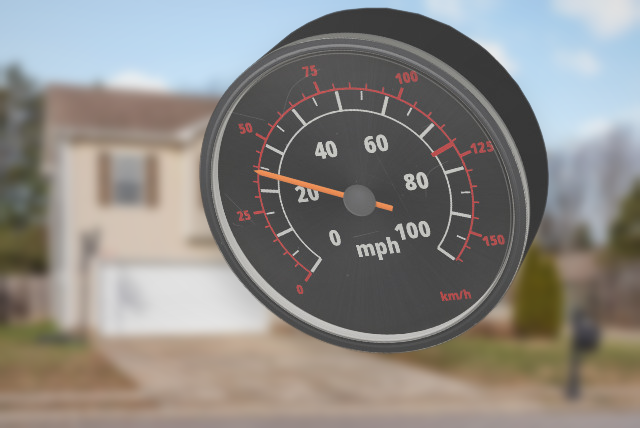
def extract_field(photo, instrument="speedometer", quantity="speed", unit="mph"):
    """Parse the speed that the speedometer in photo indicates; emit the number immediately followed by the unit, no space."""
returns 25mph
